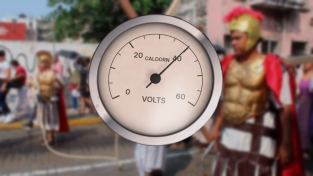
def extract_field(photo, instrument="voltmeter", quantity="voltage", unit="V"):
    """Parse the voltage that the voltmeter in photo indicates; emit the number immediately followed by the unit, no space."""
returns 40V
